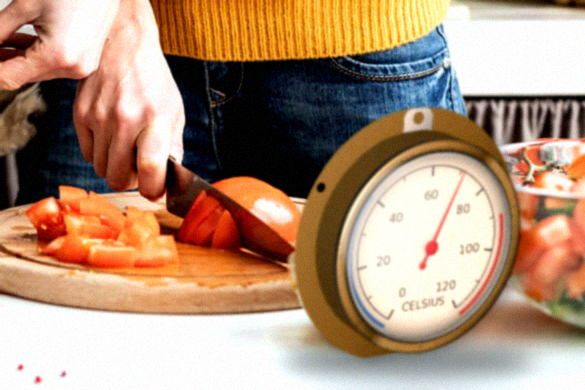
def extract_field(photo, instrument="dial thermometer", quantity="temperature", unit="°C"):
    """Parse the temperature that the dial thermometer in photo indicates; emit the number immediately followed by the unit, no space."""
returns 70°C
